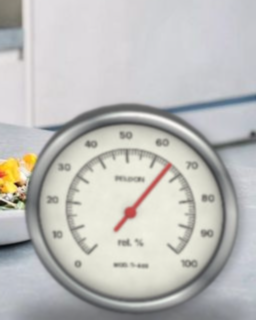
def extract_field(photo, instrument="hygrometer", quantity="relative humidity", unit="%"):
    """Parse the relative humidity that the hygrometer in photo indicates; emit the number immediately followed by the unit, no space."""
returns 65%
